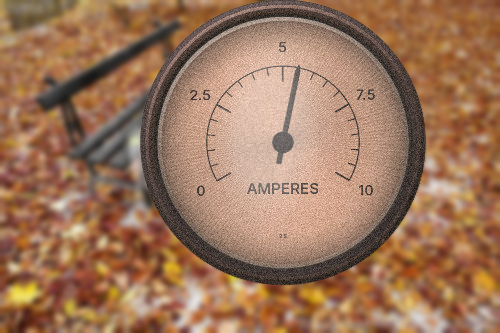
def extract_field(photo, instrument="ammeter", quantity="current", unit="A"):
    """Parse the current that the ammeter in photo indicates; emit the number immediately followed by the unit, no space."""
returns 5.5A
